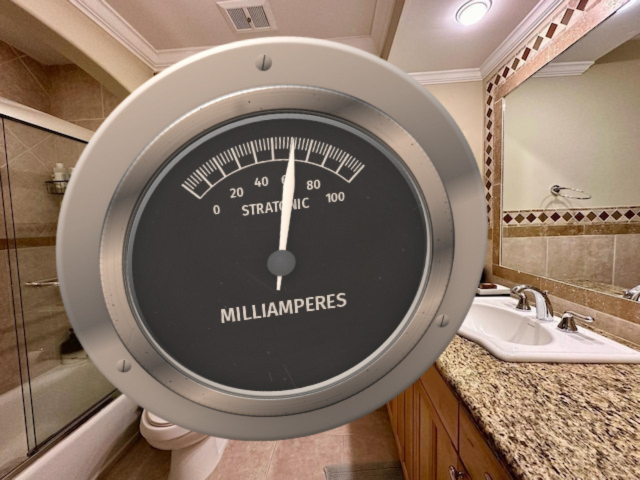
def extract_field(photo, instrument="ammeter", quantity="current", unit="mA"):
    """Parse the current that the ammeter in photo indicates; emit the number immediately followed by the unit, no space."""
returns 60mA
